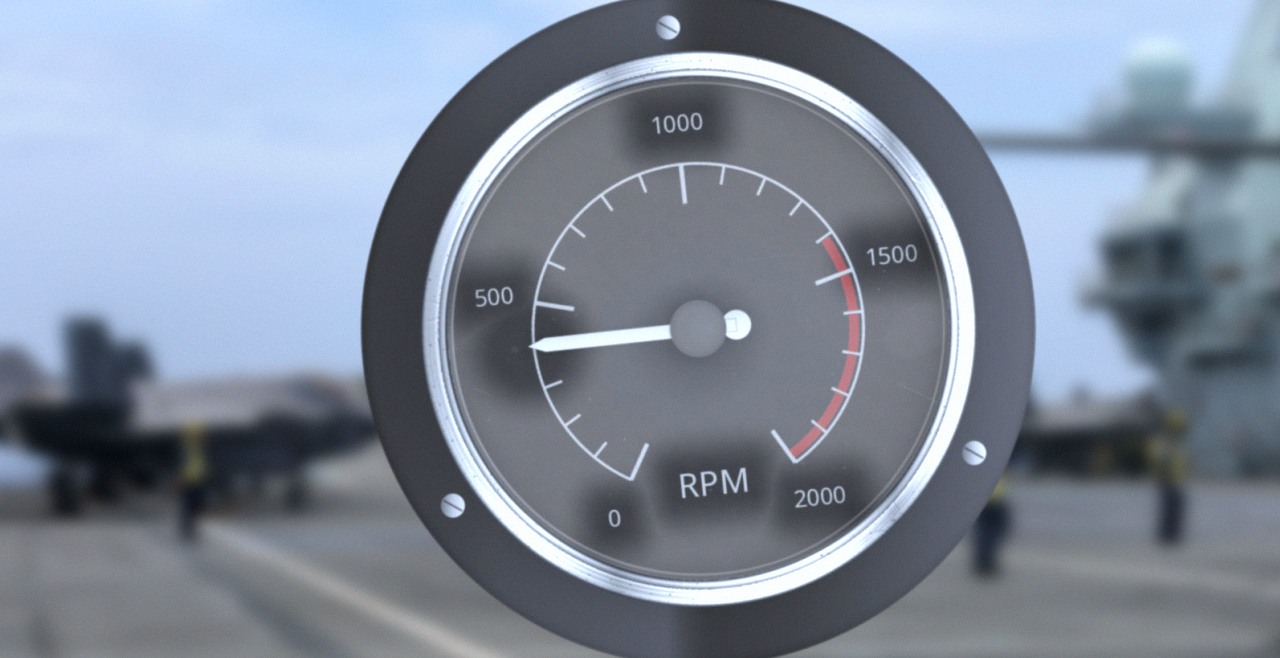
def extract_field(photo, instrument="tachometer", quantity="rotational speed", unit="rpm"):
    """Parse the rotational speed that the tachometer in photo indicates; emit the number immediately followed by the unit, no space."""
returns 400rpm
